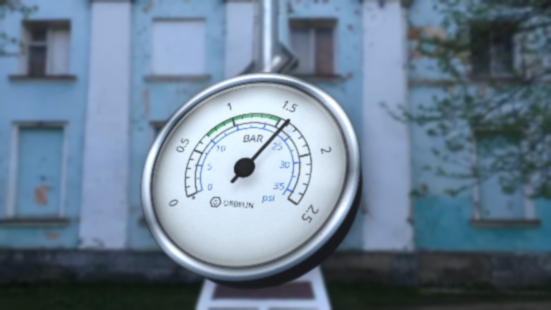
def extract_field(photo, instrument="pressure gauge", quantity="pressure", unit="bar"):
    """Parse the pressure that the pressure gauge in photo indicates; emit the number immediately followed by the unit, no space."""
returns 1.6bar
